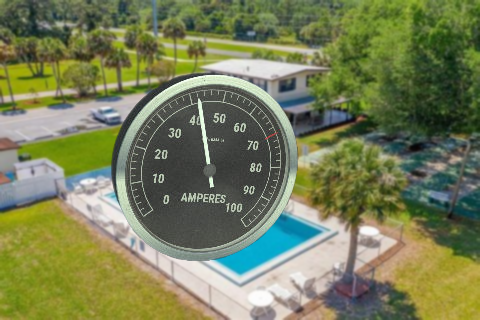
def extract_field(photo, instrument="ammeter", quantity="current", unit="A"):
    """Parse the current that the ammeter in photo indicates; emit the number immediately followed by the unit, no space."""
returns 42A
